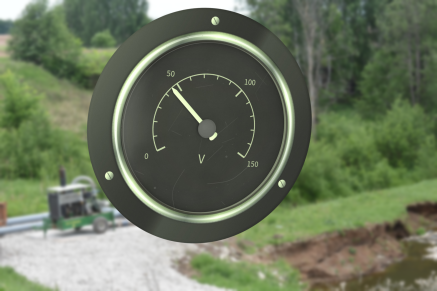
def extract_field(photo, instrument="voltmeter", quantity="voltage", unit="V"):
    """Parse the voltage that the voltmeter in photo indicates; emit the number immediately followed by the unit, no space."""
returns 45V
